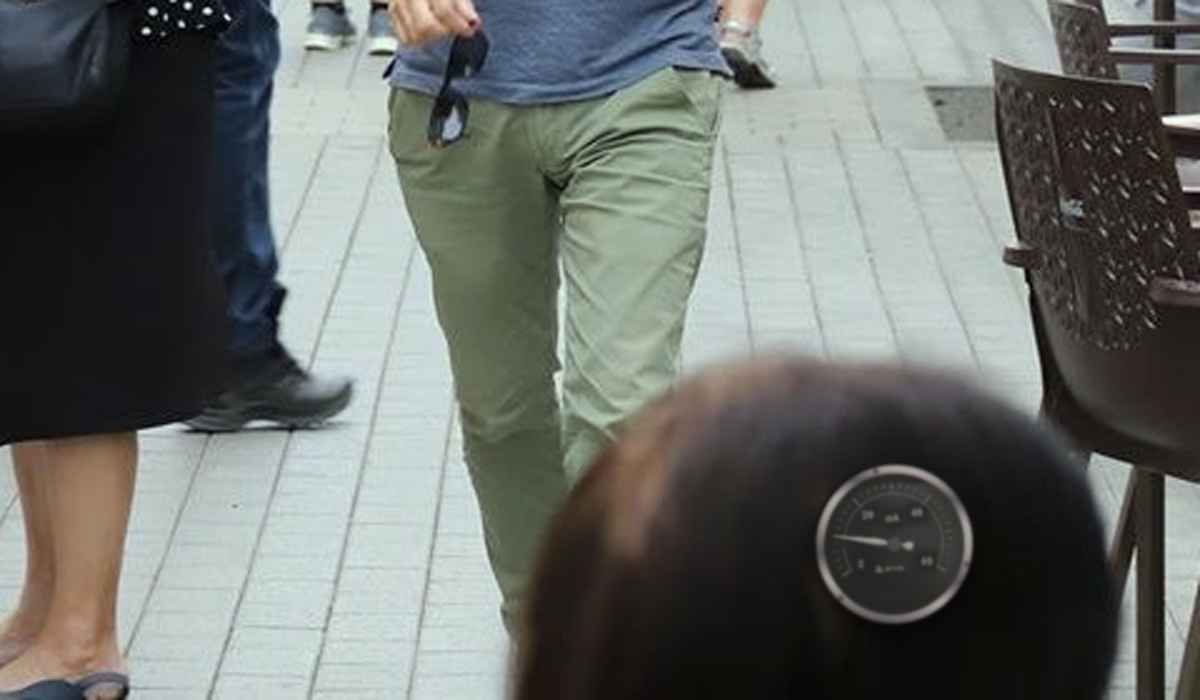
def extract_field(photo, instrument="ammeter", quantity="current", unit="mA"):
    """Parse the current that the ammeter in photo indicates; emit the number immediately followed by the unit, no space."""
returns 10mA
